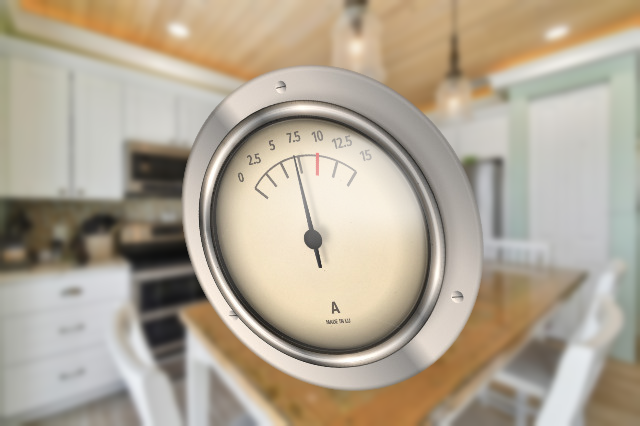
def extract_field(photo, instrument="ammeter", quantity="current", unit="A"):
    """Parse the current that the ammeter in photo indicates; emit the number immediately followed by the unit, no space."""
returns 7.5A
